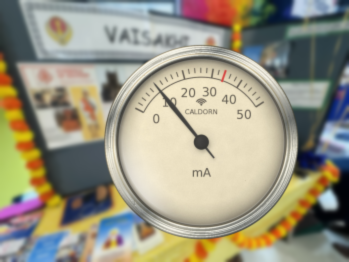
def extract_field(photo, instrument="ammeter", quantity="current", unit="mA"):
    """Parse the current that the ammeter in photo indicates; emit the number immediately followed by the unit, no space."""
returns 10mA
